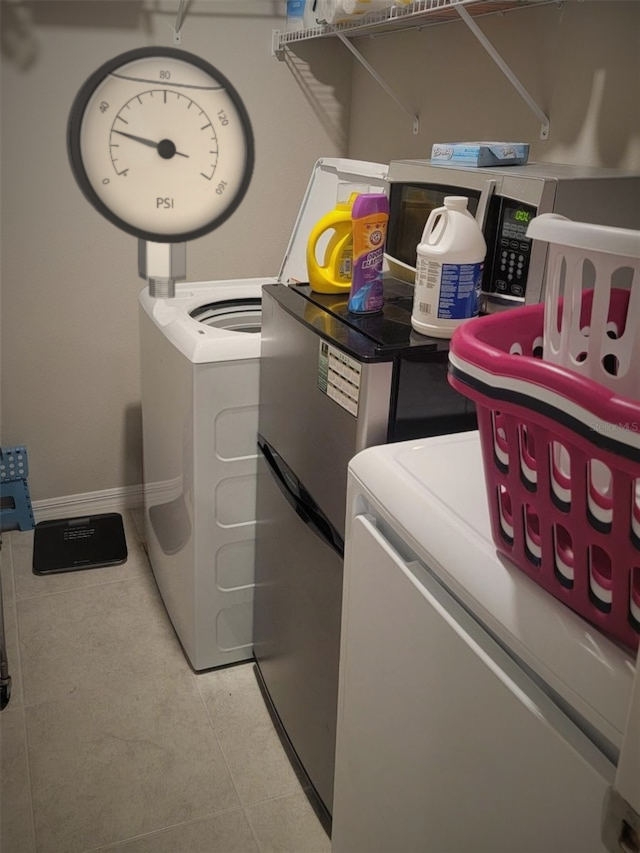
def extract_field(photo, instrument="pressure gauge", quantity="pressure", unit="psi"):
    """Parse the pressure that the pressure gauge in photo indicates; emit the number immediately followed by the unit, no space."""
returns 30psi
